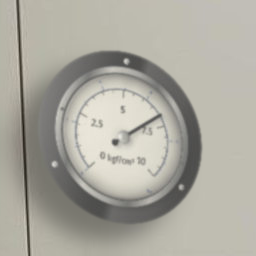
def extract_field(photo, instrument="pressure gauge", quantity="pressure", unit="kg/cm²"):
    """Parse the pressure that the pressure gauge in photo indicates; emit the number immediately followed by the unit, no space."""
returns 7kg/cm²
